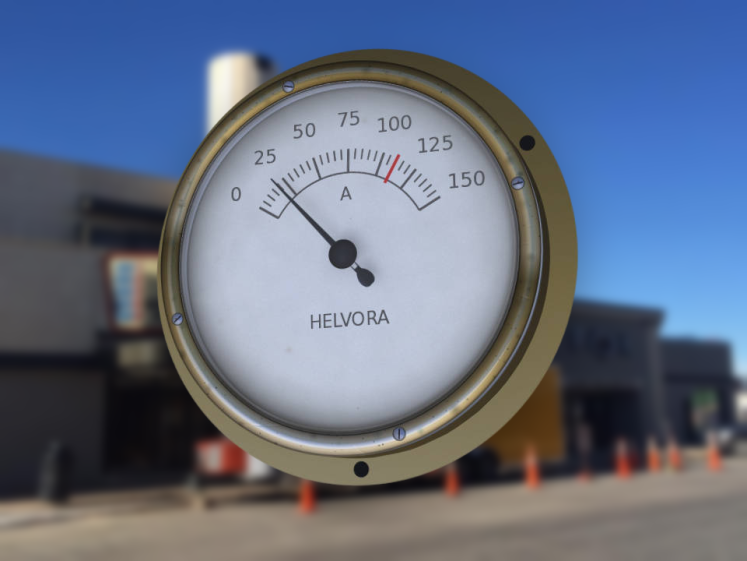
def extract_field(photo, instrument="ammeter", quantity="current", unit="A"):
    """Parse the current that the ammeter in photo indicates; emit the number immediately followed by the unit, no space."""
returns 20A
